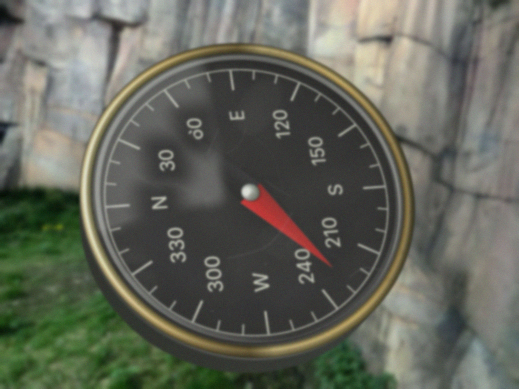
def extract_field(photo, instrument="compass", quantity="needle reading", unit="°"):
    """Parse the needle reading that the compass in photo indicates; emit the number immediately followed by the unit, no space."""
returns 230°
